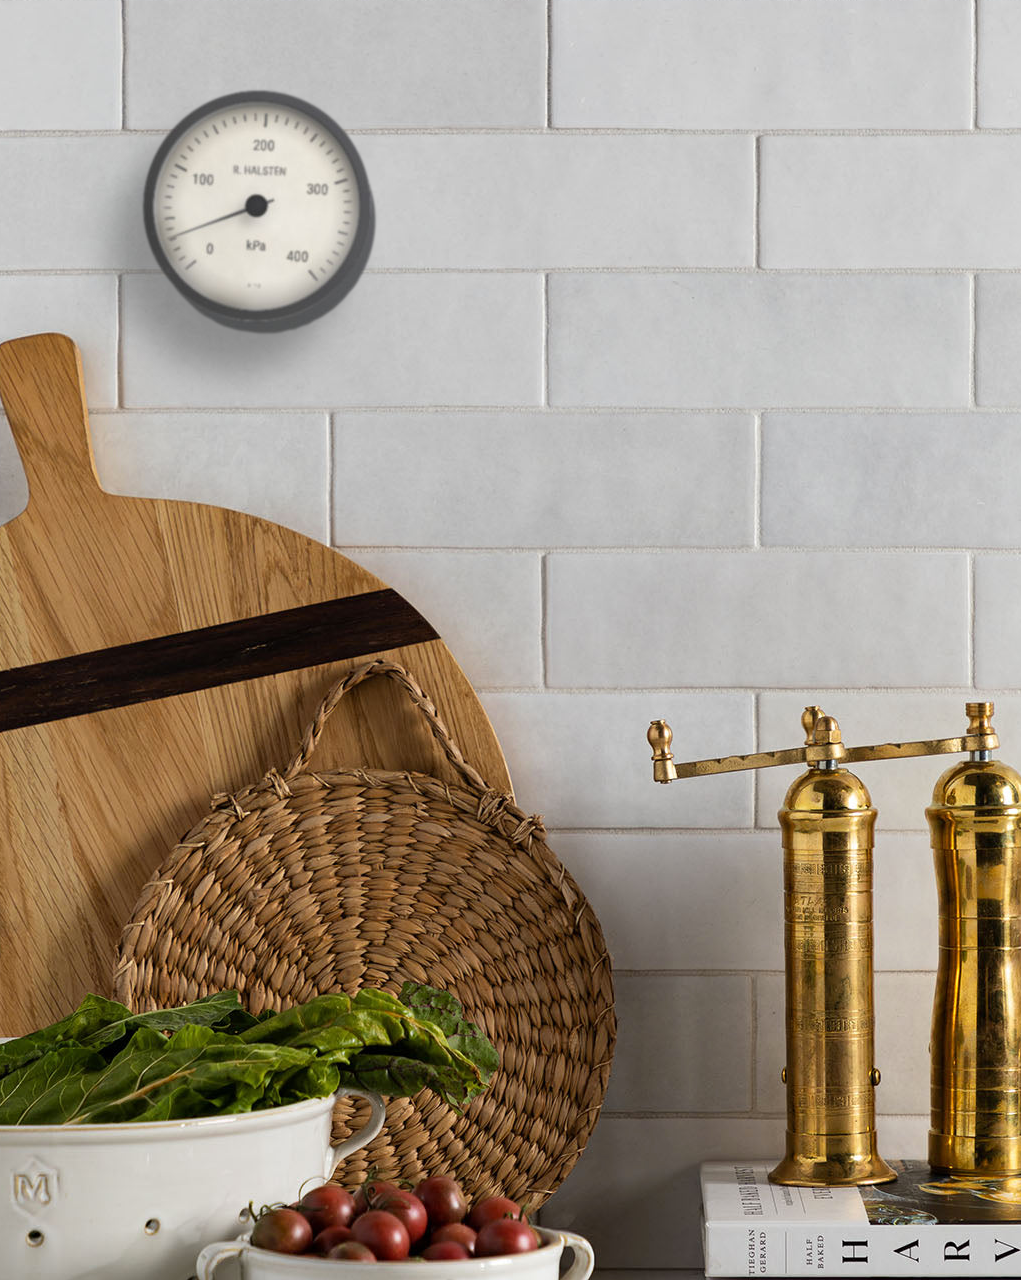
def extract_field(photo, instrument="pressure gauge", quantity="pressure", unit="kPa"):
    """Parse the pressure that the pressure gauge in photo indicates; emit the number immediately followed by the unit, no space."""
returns 30kPa
